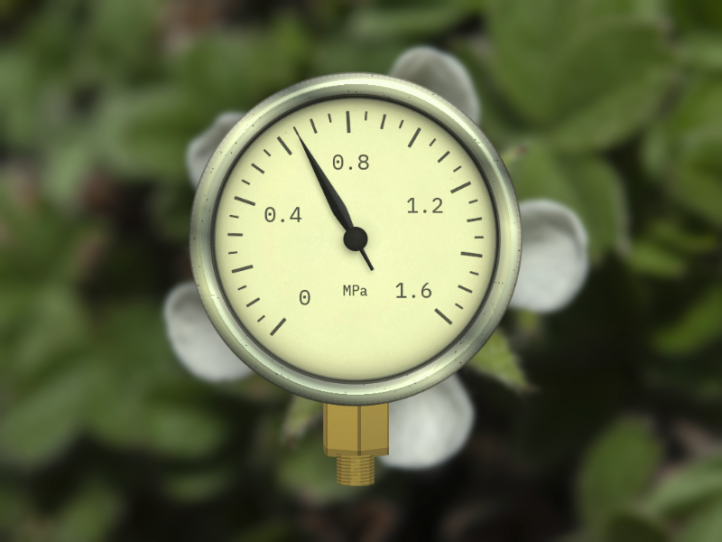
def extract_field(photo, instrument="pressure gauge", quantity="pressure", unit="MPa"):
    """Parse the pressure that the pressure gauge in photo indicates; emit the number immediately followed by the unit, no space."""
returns 0.65MPa
